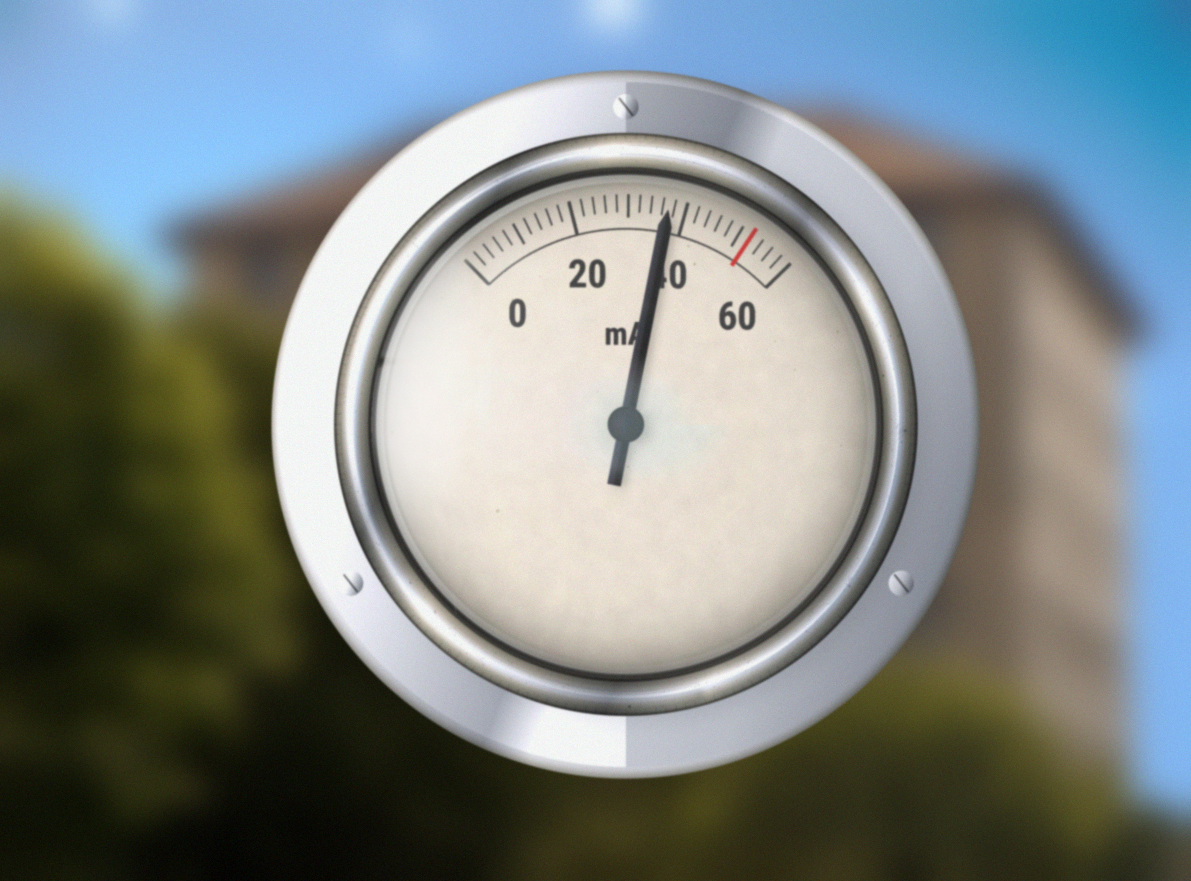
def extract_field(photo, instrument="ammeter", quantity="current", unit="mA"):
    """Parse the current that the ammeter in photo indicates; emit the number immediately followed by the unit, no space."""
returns 37mA
